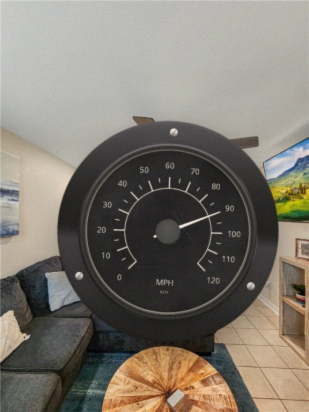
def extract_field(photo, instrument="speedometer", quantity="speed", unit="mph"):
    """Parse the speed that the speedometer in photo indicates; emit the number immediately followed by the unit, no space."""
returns 90mph
